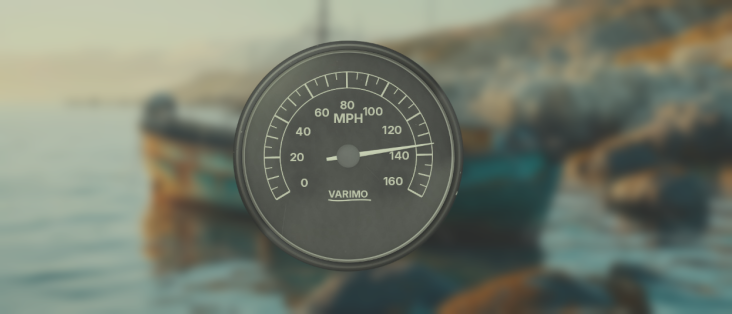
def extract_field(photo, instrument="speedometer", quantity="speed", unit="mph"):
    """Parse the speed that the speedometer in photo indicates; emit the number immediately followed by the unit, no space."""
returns 135mph
